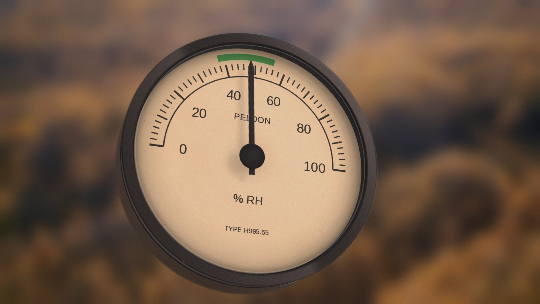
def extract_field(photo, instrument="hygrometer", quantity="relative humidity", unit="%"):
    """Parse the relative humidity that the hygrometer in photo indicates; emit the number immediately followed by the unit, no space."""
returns 48%
